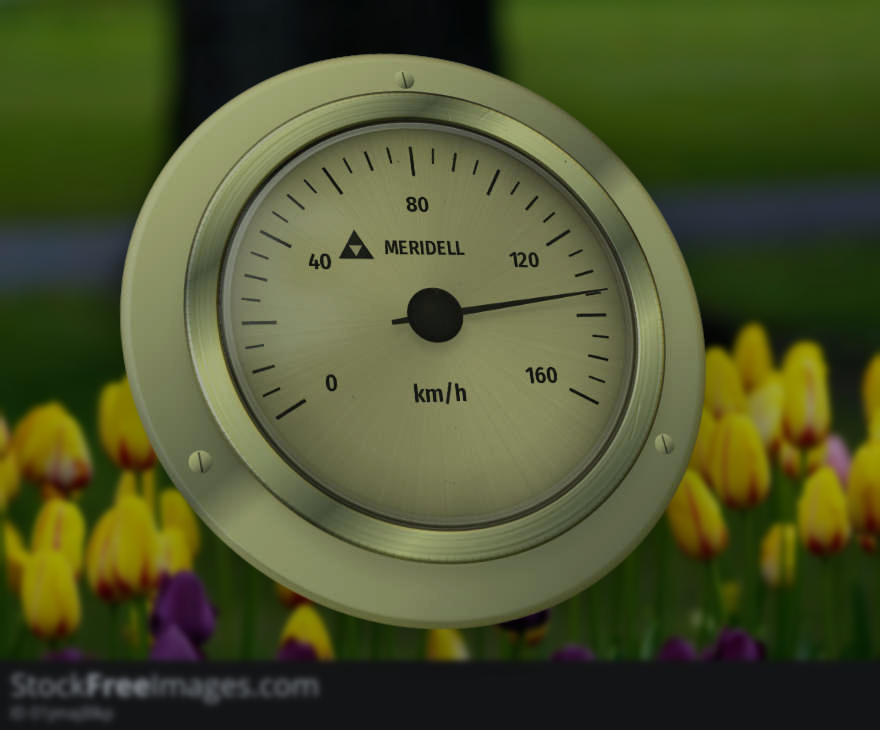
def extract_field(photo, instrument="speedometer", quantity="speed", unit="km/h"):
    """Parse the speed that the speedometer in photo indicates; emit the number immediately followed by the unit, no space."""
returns 135km/h
